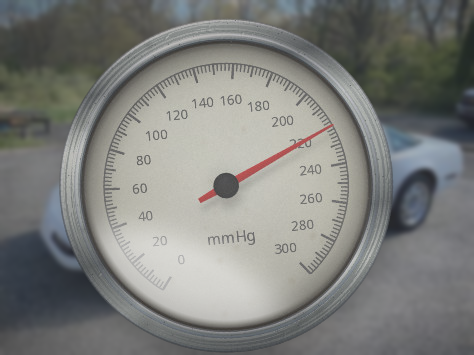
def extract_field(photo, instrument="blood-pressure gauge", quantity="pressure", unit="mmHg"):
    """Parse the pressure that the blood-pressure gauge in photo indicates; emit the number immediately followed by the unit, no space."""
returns 220mmHg
